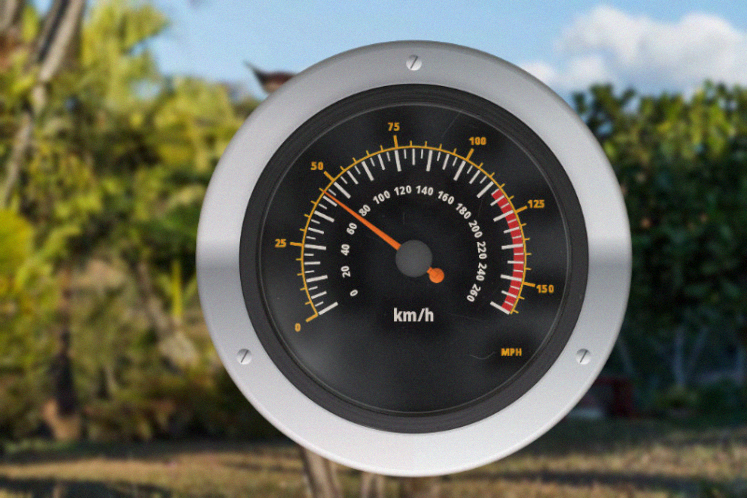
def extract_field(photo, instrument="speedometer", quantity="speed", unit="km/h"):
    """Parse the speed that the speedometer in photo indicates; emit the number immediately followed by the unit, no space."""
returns 72.5km/h
